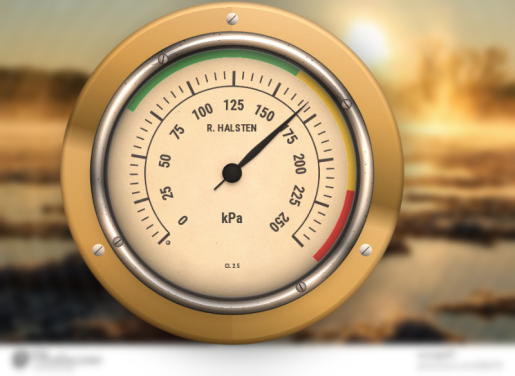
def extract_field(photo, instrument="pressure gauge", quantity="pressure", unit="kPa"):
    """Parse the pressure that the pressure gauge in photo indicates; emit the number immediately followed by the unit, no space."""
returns 167.5kPa
